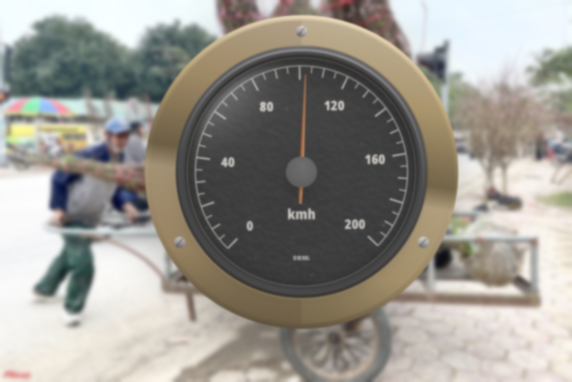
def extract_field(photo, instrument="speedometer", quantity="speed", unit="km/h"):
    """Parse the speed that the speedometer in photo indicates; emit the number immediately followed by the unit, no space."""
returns 102.5km/h
